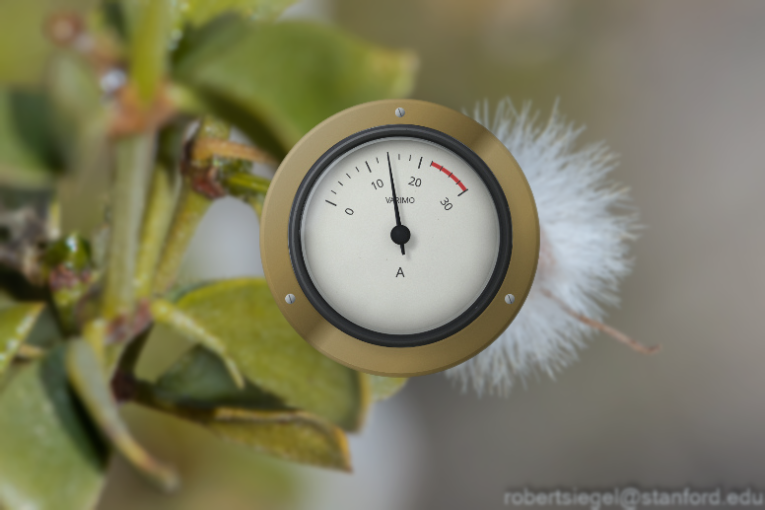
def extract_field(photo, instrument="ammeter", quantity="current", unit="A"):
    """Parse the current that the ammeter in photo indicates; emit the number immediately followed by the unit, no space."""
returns 14A
